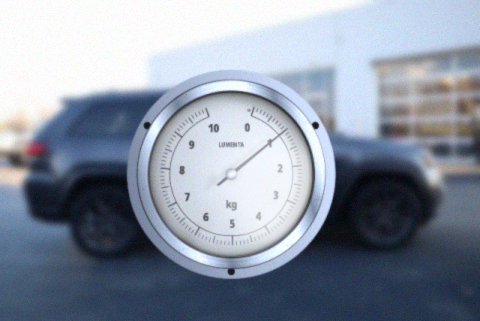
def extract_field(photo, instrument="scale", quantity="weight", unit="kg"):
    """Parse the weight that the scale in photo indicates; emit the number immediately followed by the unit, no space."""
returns 1kg
